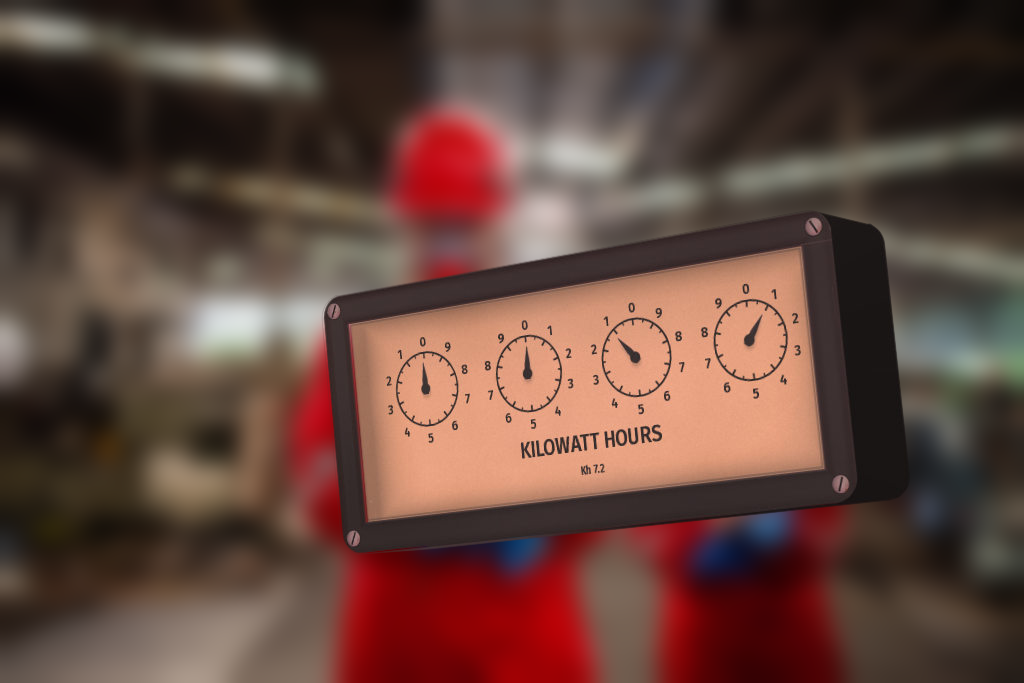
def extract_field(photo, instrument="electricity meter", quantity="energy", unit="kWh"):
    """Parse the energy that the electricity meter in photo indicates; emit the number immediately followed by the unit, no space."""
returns 11kWh
